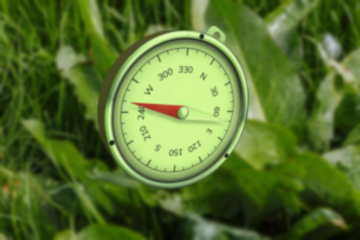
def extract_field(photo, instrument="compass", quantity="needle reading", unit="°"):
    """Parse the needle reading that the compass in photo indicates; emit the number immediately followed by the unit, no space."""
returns 250°
